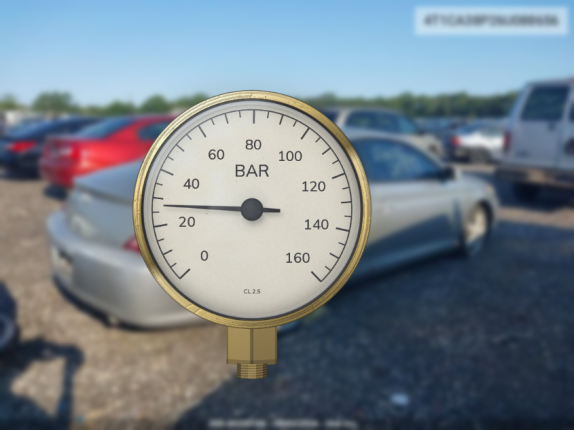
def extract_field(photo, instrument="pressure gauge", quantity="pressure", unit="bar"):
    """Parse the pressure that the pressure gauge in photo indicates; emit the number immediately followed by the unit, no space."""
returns 27.5bar
